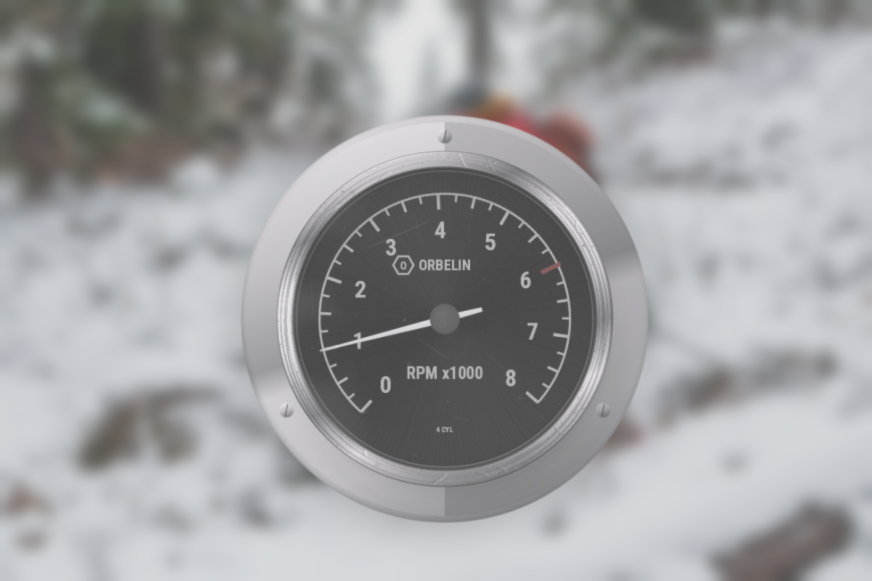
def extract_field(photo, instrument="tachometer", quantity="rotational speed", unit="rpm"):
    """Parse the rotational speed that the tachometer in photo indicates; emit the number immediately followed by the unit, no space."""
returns 1000rpm
